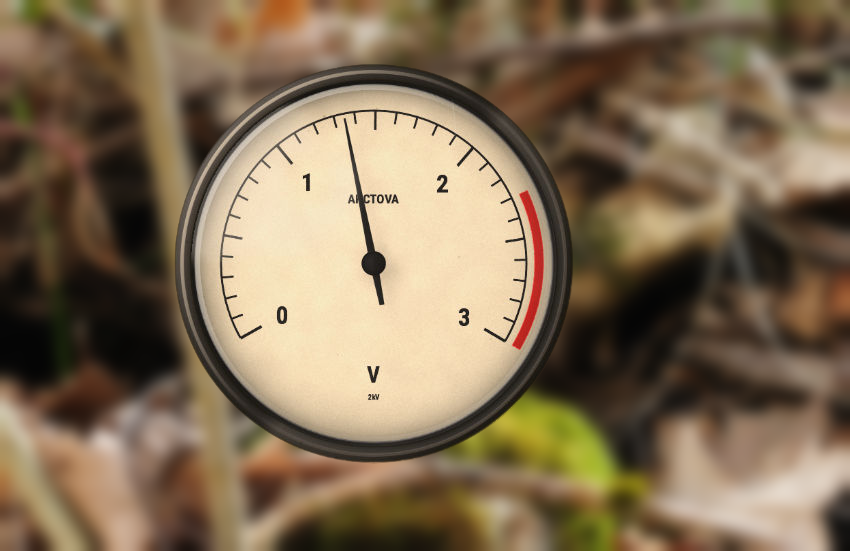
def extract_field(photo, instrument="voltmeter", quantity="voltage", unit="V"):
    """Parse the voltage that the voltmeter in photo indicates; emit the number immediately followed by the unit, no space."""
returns 1.35V
